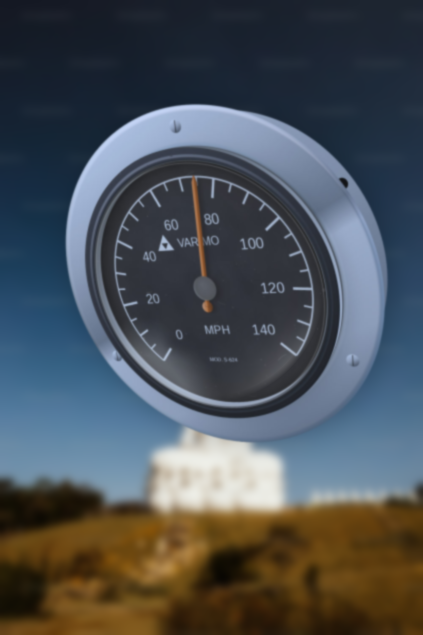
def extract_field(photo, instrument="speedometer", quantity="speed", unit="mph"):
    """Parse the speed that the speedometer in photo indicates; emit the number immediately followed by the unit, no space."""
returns 75mph
